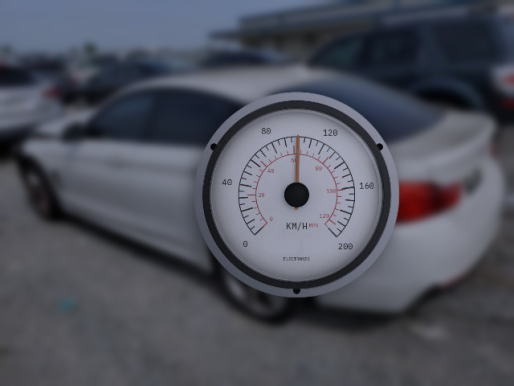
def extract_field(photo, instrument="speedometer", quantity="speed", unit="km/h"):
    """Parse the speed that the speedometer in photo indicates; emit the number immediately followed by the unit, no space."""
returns 100km/h
